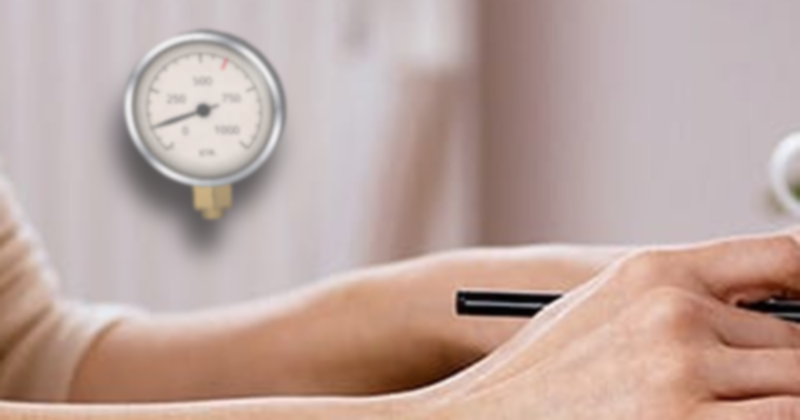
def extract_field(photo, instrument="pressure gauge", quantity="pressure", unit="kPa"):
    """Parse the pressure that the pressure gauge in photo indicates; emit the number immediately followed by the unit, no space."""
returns 100kPa
